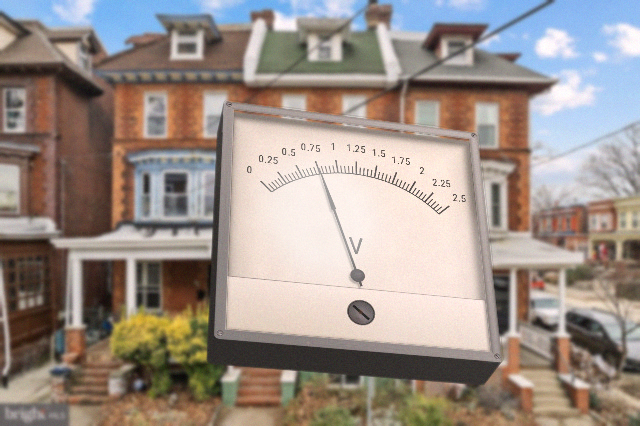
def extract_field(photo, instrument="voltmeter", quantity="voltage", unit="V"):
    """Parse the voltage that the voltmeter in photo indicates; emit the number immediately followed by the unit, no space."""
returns 0.75V
